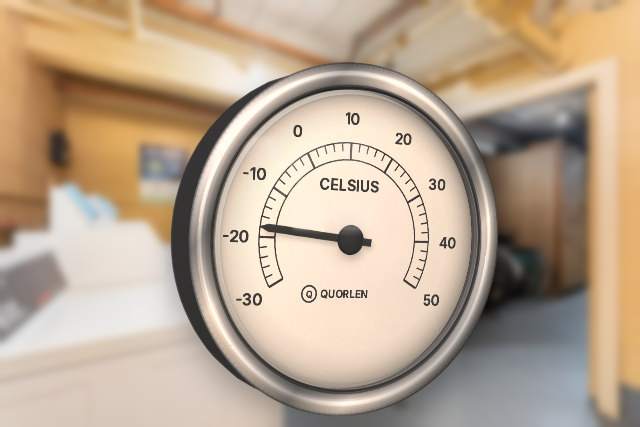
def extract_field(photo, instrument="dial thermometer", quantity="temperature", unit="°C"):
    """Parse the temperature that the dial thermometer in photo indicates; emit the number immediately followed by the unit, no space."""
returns -18°C
